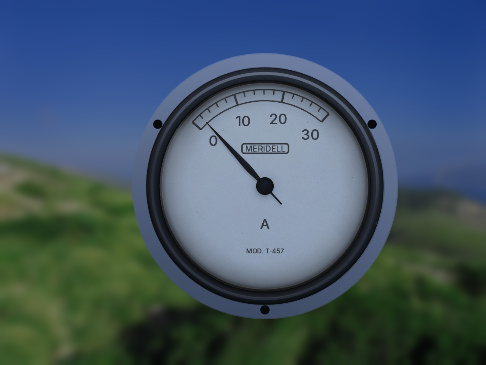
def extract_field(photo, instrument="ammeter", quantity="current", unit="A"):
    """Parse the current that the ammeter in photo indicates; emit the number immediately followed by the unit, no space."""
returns 2A
